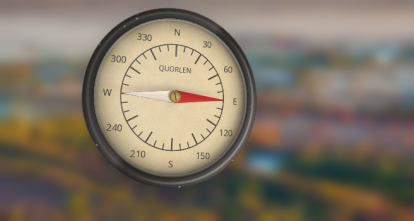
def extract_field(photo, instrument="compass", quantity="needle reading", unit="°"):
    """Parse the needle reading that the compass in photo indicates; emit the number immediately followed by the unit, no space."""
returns 90°
